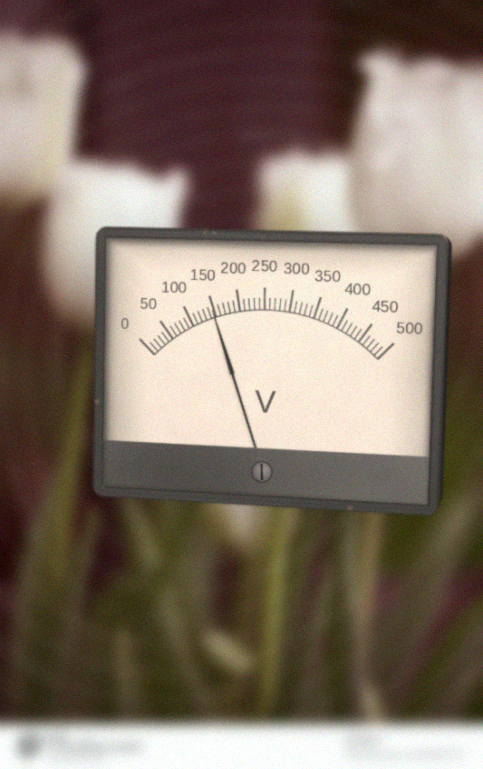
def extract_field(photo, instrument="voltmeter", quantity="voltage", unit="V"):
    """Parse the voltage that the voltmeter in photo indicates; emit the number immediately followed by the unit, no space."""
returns 150V
